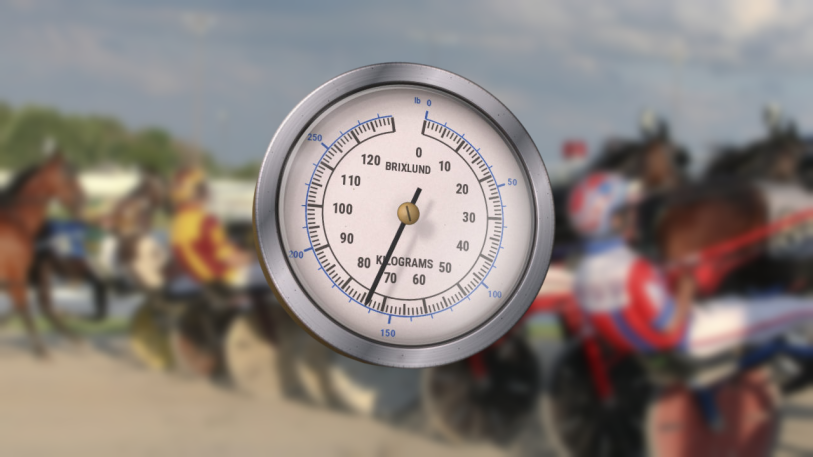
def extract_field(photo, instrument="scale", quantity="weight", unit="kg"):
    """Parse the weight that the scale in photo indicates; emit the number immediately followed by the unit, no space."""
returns 74kg
